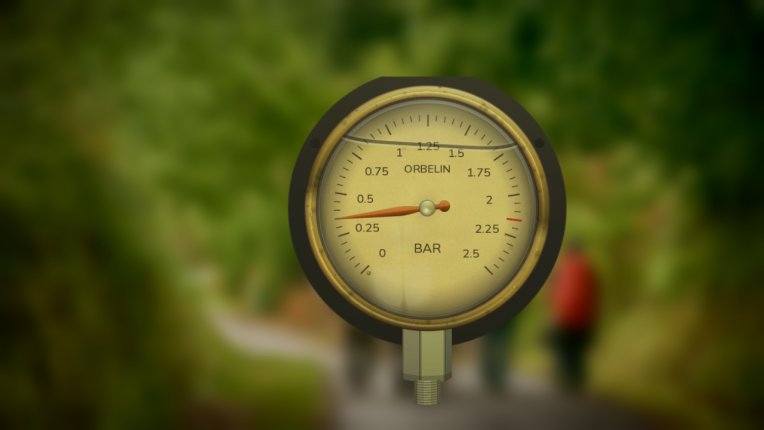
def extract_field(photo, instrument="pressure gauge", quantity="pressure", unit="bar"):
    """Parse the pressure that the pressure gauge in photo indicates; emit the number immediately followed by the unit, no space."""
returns 0.35bar
